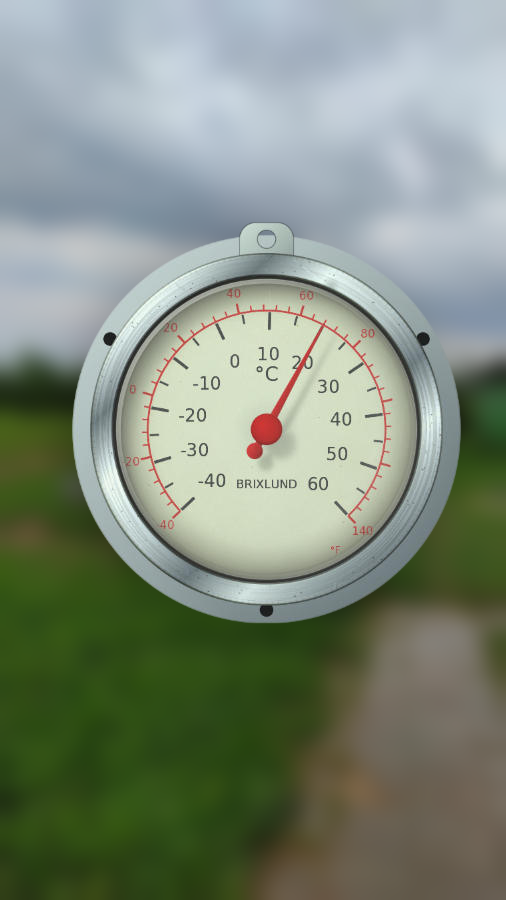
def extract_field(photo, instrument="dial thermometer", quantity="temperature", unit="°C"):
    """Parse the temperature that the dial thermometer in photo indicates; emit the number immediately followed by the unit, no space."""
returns 20°C
